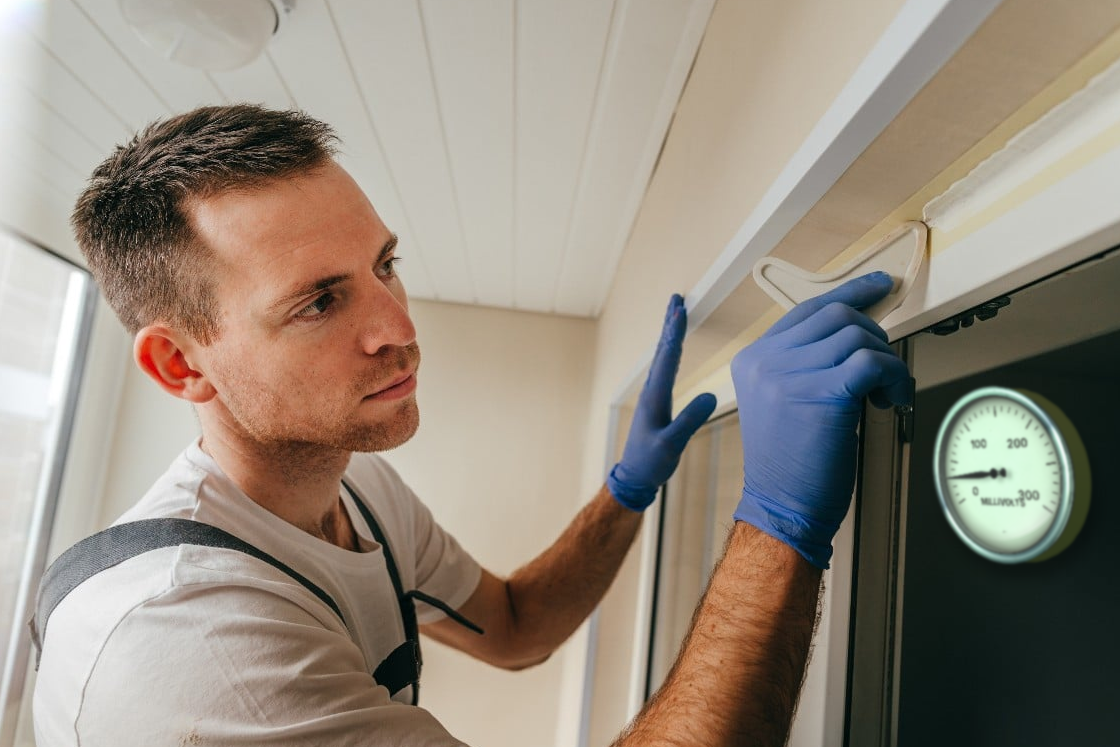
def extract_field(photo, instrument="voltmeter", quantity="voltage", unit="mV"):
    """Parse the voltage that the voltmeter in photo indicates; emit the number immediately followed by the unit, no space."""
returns 30mV
